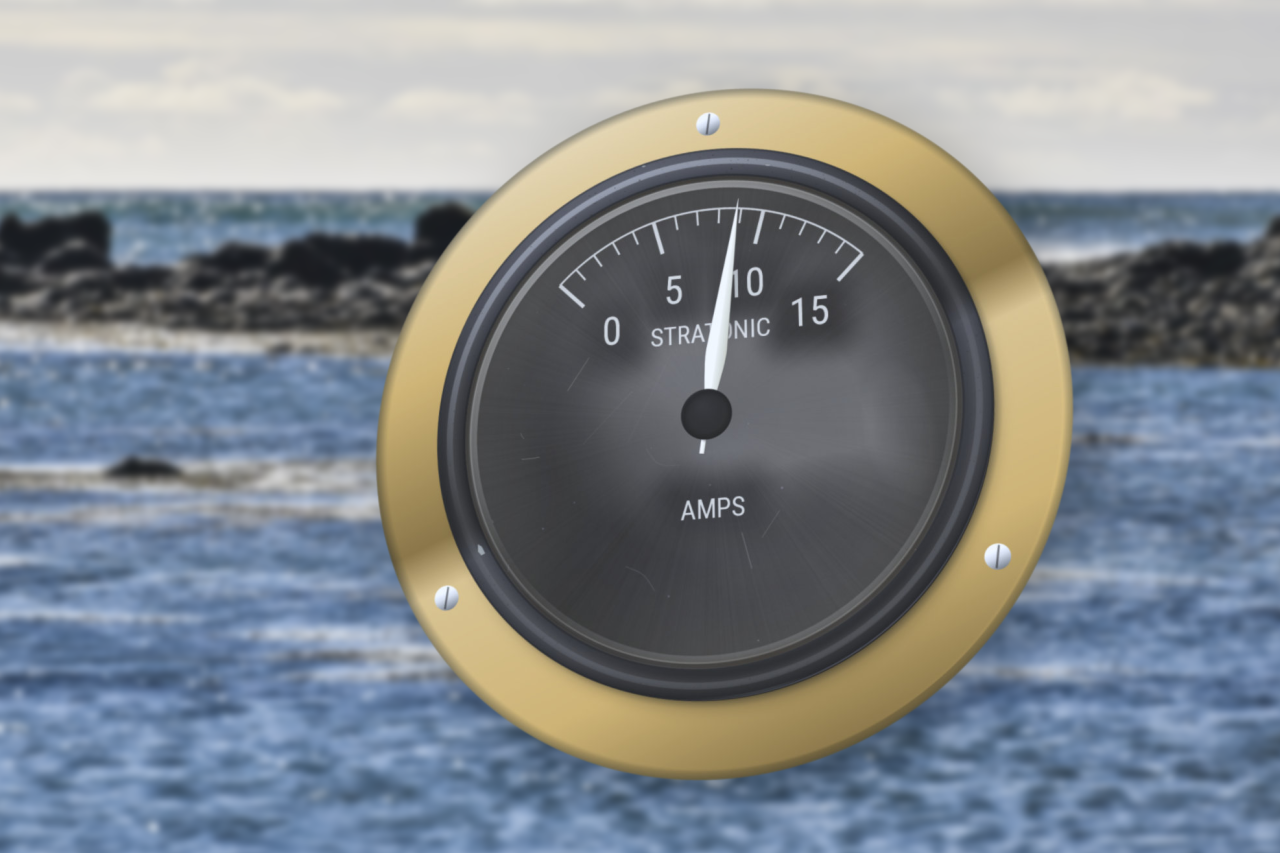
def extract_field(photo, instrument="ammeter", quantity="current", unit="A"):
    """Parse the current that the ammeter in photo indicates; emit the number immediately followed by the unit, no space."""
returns 9A
